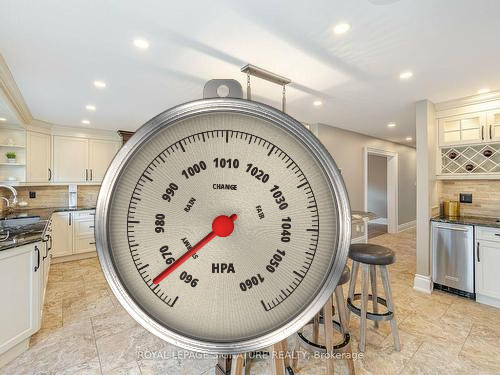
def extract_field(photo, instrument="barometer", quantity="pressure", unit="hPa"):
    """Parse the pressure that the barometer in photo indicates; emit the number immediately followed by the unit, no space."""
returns 966hPa
